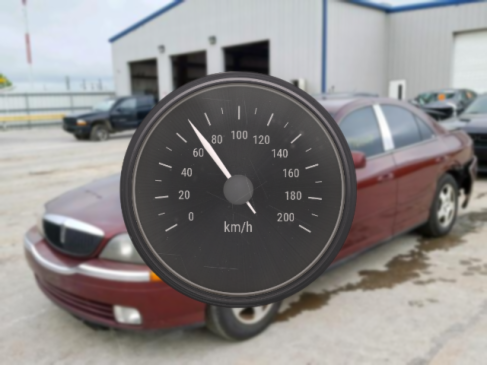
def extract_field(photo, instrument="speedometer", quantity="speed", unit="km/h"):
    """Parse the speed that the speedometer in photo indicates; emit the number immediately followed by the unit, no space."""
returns 70km/h
